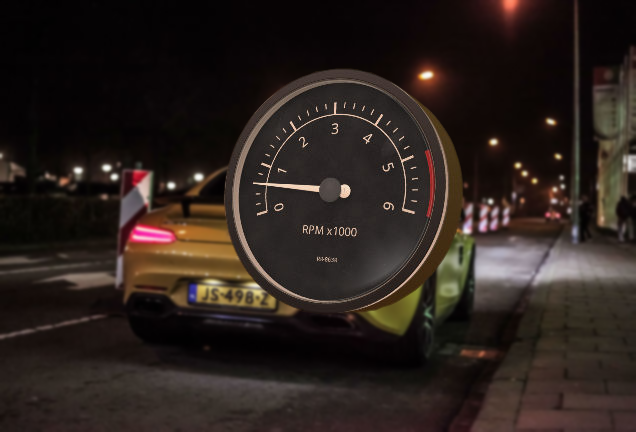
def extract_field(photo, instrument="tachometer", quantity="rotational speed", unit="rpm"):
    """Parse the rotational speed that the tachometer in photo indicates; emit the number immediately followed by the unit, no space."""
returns 600rpm
